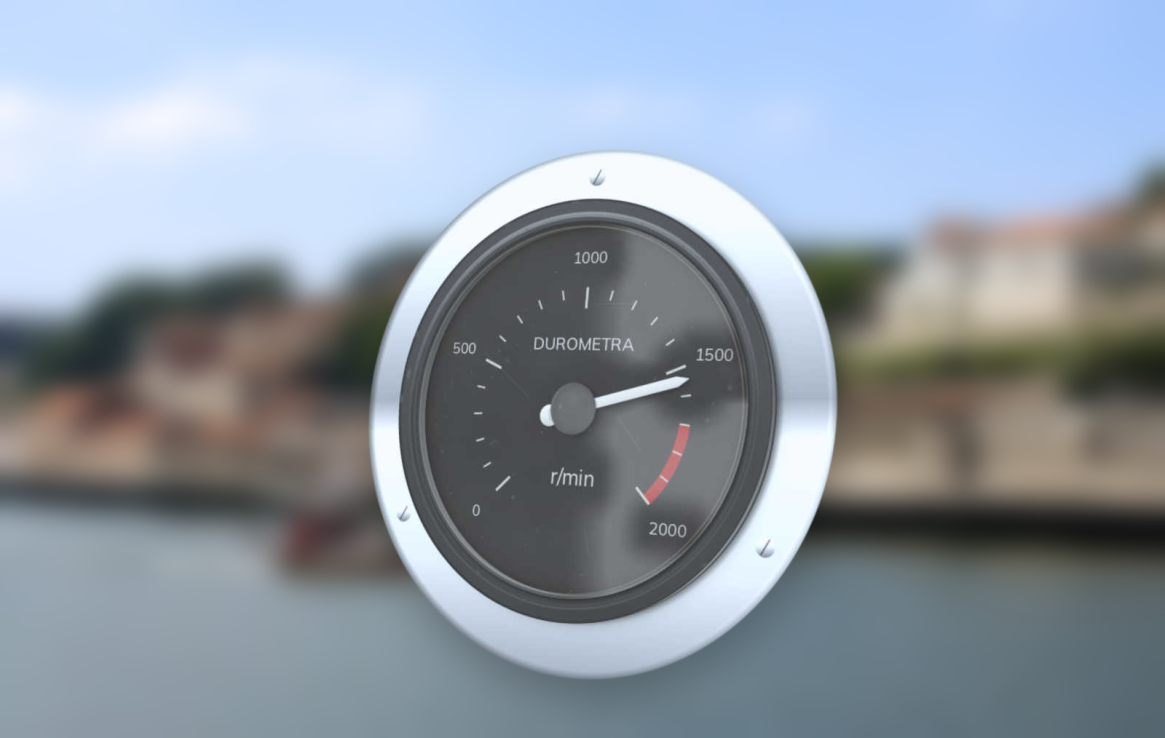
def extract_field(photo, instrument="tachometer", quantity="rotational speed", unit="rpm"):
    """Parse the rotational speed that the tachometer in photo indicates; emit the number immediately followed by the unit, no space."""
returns 1550rpm
